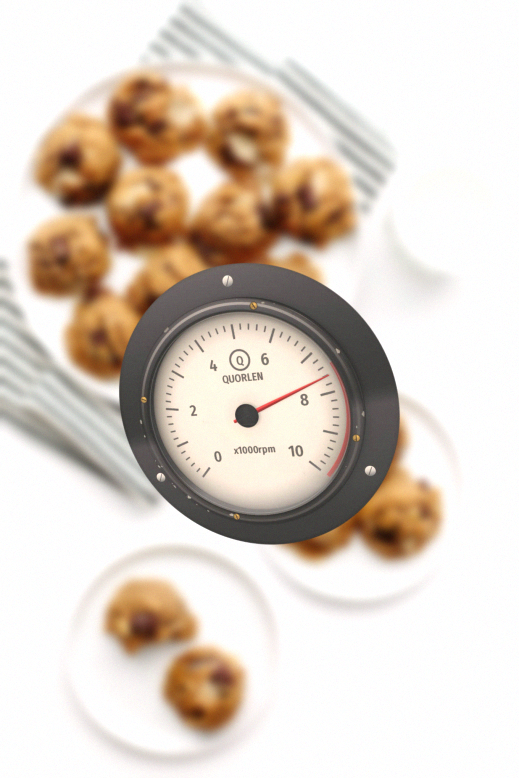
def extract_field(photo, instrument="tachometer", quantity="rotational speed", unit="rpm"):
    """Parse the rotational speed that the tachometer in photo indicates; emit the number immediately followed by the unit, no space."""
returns 7600rpm
